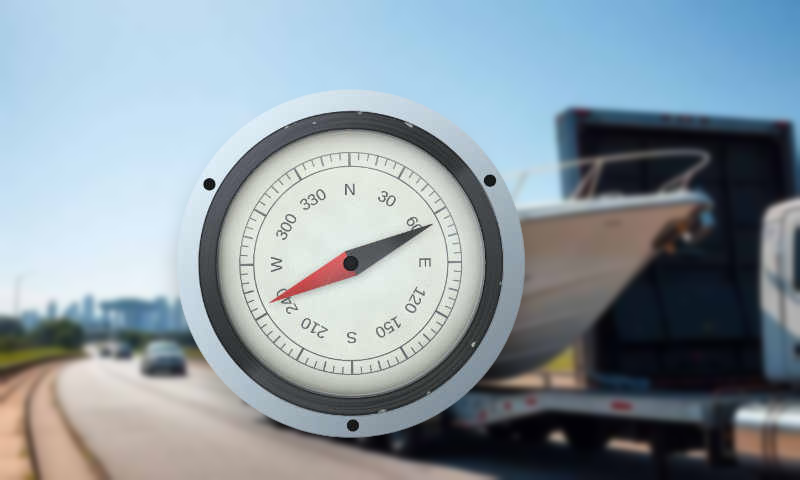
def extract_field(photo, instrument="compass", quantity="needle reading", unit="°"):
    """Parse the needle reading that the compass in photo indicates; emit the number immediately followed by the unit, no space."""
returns 245°
